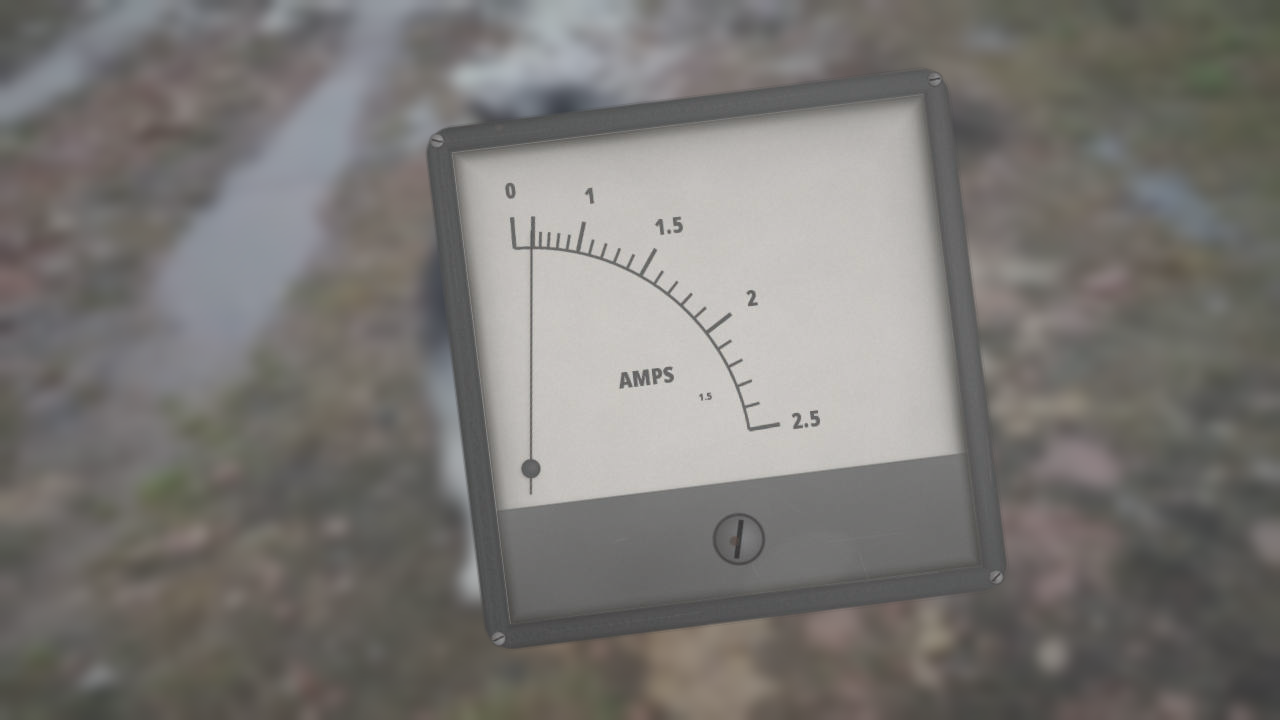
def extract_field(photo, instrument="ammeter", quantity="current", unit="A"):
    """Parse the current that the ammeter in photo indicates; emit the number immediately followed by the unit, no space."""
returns 0.5A
